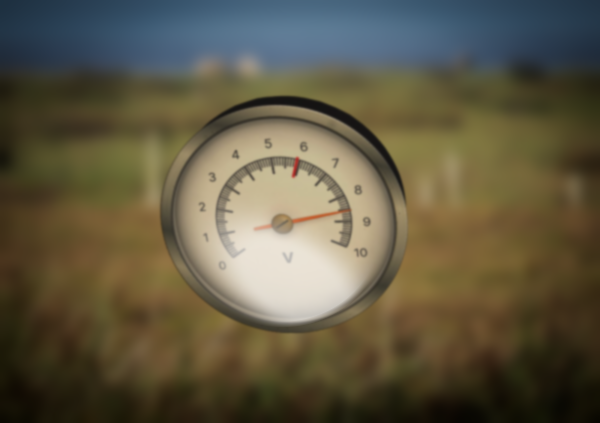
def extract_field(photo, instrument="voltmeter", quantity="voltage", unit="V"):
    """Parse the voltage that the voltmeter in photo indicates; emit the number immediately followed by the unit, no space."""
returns 8.5V
